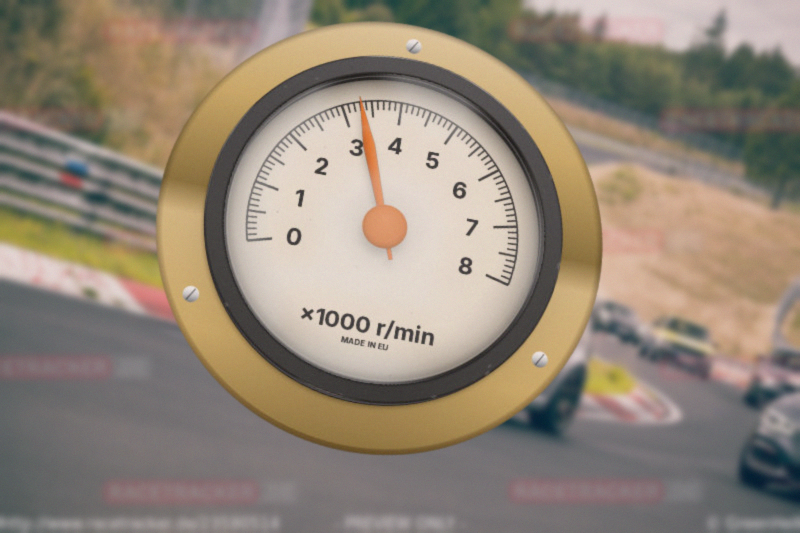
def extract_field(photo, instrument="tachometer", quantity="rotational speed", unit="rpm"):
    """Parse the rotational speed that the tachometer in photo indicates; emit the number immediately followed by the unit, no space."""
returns 3300rpm
